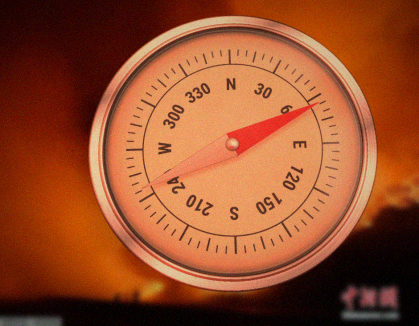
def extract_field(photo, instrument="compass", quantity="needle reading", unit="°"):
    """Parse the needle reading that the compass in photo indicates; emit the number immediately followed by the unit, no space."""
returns 65°
